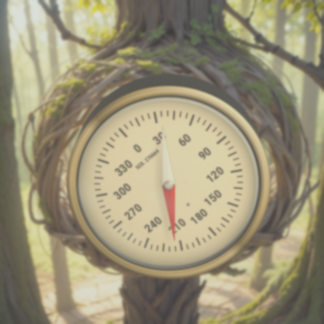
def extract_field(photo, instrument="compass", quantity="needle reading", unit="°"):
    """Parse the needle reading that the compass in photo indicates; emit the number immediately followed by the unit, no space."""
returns 215°
